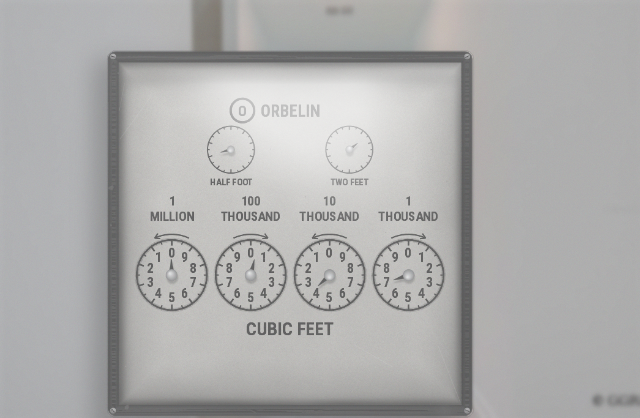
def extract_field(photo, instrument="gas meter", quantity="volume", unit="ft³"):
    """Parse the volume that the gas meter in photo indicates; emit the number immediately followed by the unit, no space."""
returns 3700ft³
